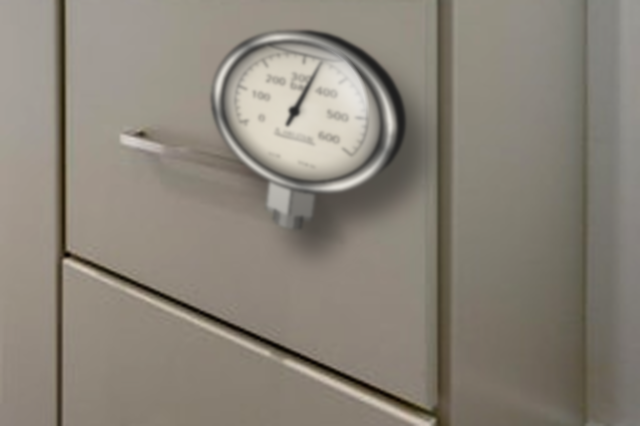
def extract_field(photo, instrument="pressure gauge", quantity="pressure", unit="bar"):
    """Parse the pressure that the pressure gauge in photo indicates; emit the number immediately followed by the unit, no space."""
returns 340bar
